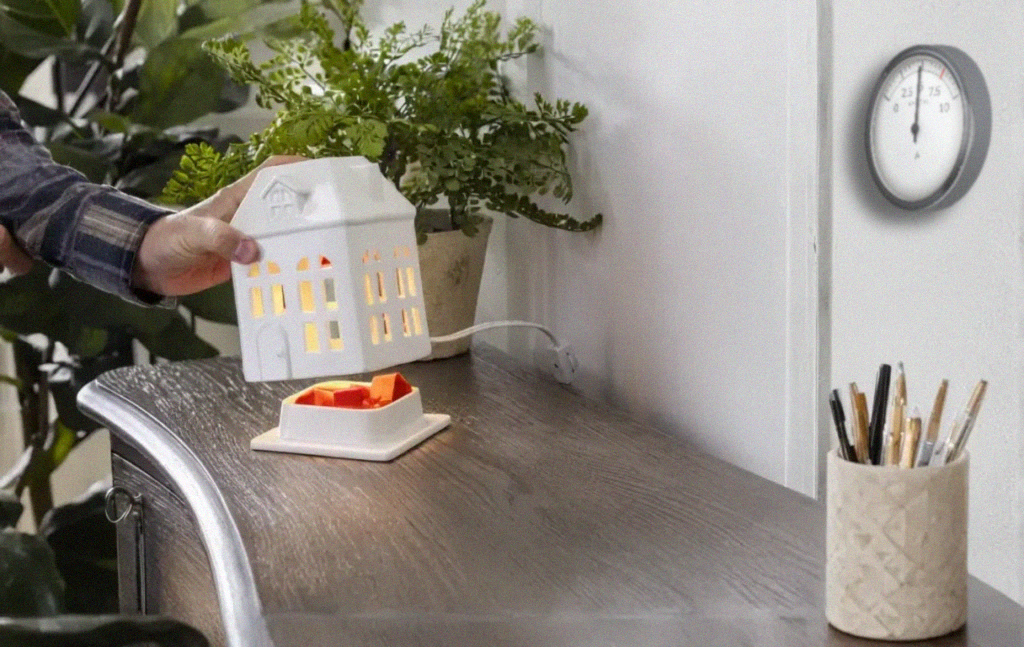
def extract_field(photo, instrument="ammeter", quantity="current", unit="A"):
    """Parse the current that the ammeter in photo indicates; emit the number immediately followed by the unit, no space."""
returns 5A
